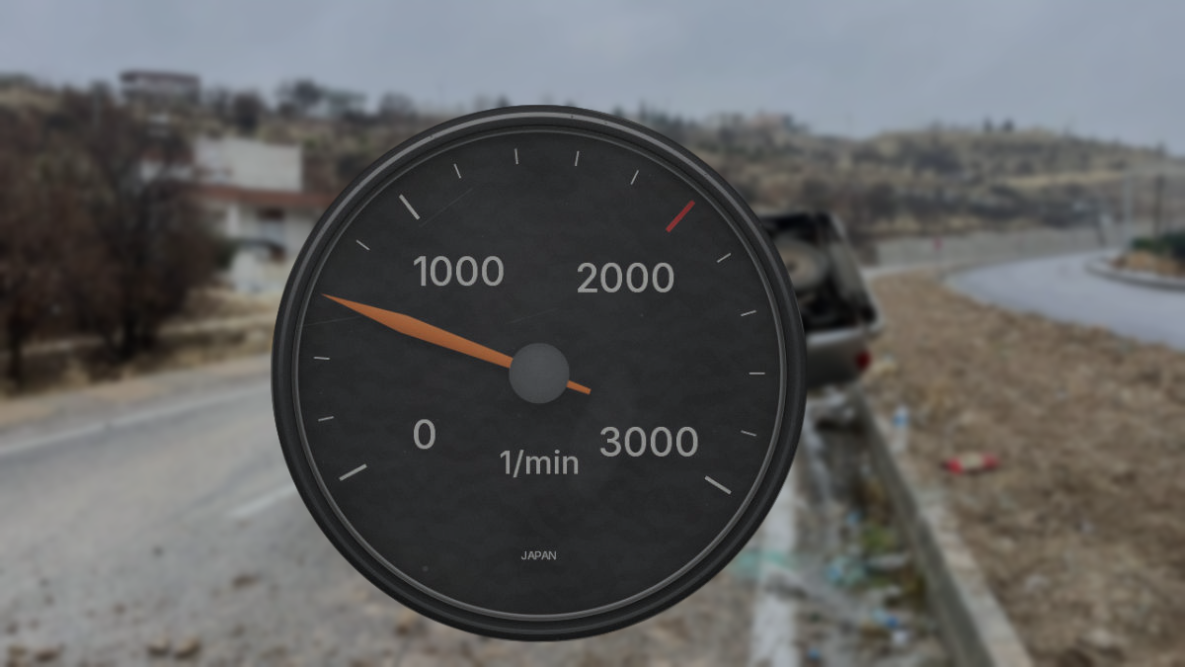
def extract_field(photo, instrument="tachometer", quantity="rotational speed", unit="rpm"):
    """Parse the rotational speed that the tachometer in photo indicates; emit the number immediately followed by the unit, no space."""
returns 600rpm
